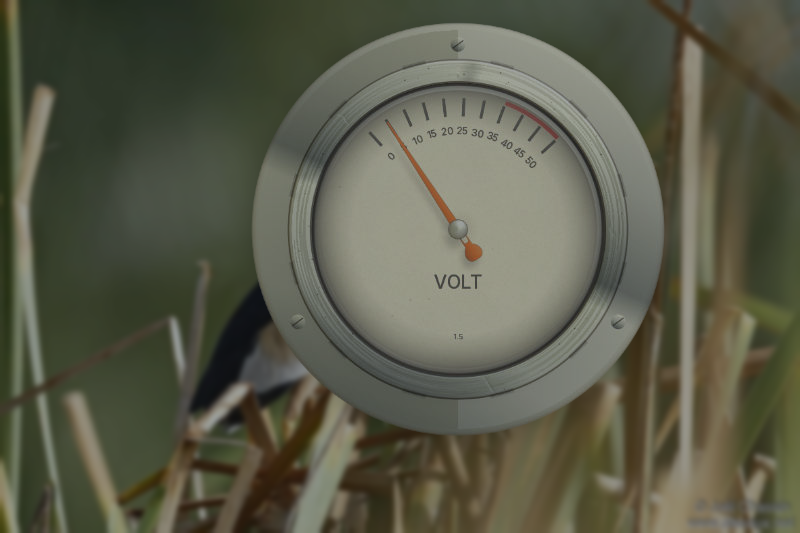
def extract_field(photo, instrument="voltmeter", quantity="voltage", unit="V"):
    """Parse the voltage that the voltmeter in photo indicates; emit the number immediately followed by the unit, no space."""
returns 5V
